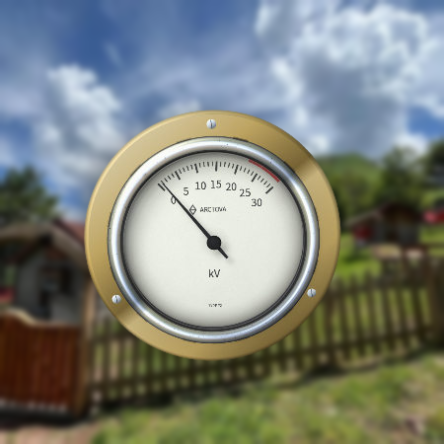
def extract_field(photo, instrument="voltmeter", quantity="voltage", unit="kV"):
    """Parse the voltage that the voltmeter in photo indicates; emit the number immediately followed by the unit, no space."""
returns 1kV
